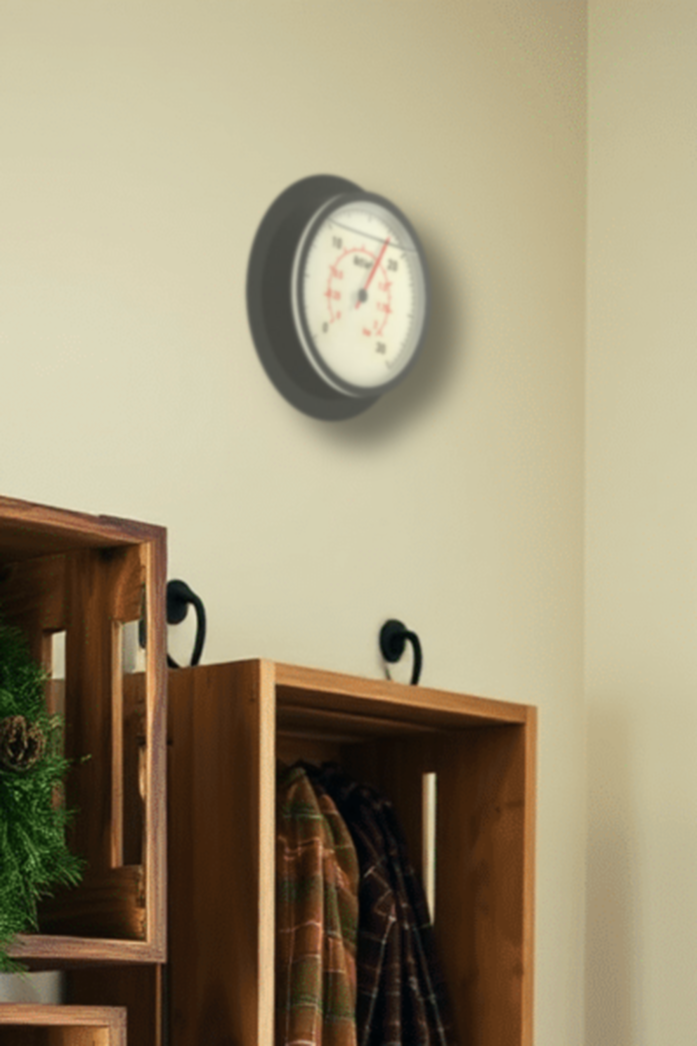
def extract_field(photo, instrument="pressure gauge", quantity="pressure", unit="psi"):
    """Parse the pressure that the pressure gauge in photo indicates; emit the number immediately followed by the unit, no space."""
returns 17.5psi
